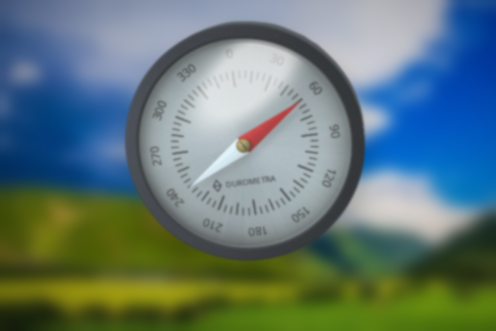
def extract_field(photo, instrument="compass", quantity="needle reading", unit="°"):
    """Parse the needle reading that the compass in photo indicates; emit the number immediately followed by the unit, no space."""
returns 60°
